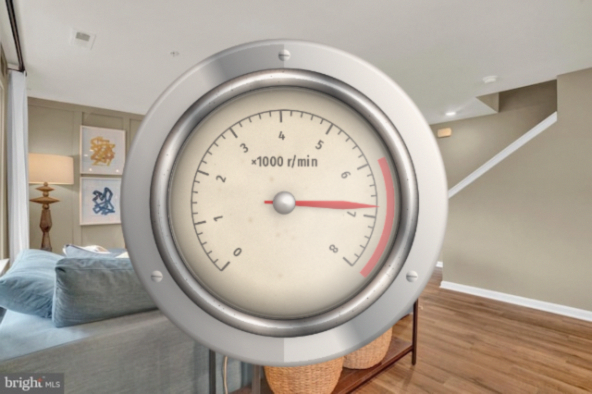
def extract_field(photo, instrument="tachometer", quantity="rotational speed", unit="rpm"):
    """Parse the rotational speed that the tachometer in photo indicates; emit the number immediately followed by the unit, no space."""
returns 6800rpm
